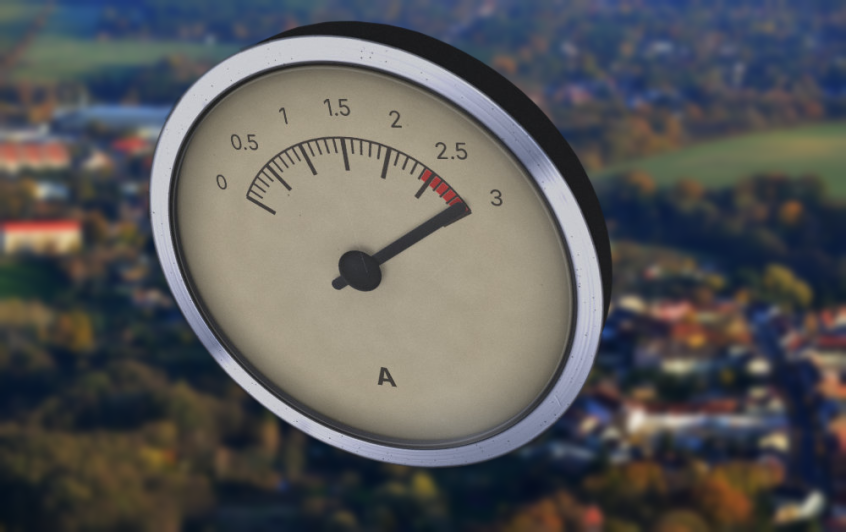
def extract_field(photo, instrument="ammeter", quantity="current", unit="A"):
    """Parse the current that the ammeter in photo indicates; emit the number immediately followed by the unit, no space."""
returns 2.9A
